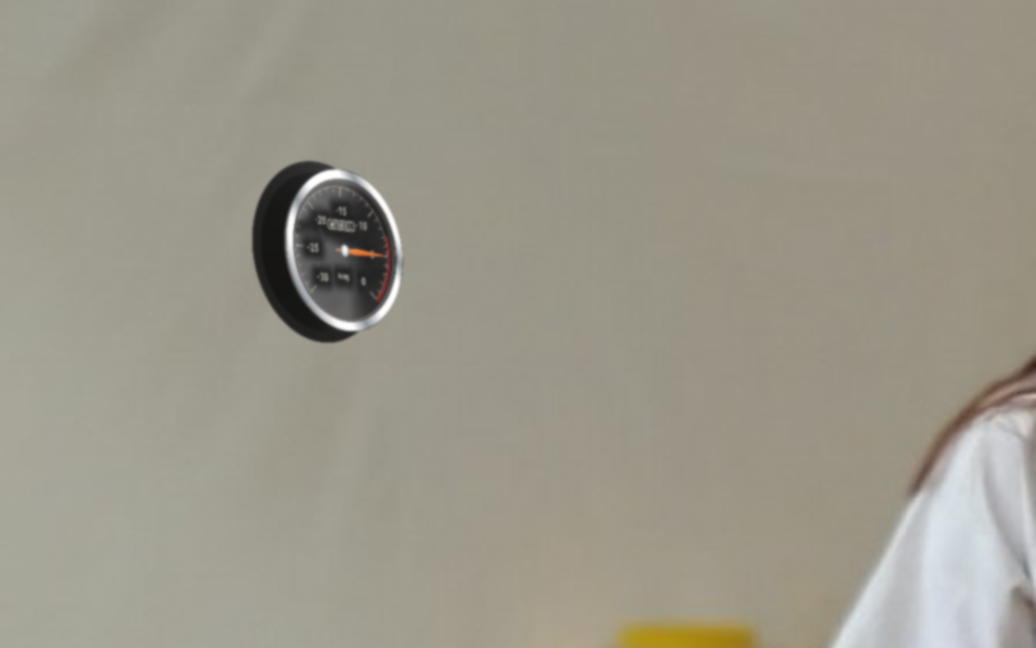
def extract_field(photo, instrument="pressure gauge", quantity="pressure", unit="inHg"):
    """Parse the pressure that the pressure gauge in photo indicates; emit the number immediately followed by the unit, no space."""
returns -5inHg
